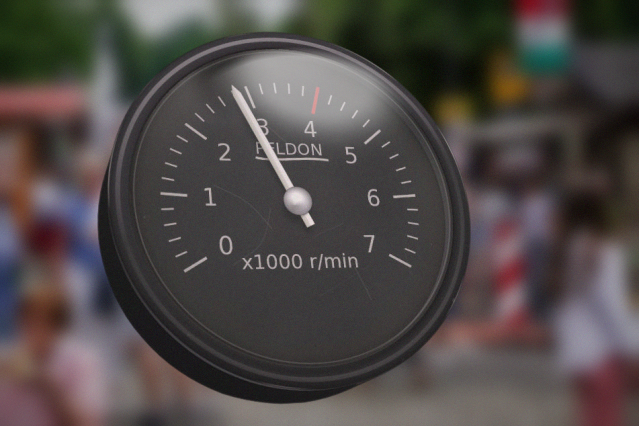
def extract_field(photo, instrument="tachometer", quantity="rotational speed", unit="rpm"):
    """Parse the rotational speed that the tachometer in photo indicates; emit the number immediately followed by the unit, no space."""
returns 2800rpm
